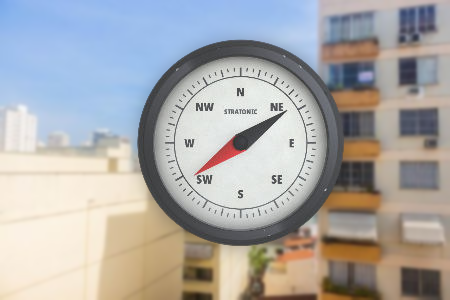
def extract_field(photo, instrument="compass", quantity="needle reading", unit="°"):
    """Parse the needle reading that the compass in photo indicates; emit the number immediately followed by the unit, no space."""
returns 235°
